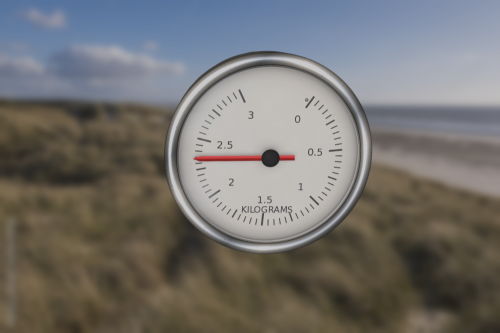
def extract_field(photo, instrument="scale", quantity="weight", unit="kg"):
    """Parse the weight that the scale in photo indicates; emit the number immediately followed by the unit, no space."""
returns 2.35kg
